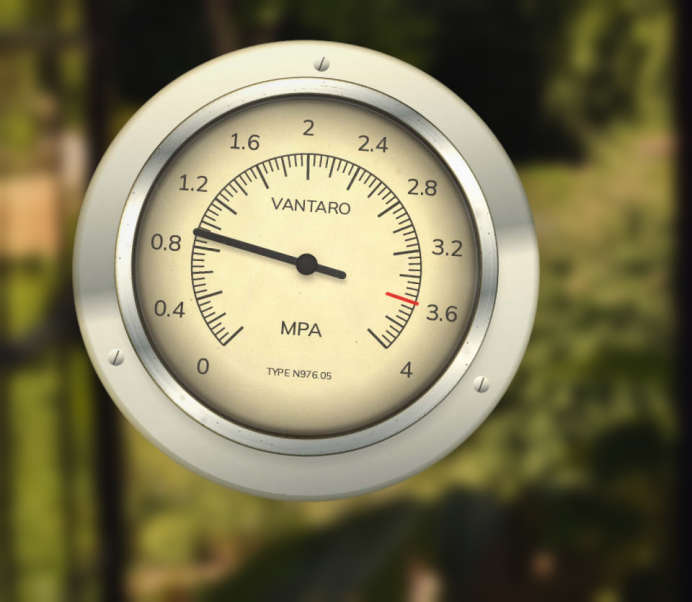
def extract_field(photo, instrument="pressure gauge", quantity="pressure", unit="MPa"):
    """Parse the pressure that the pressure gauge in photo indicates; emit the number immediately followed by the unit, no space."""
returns 0.9MPa
